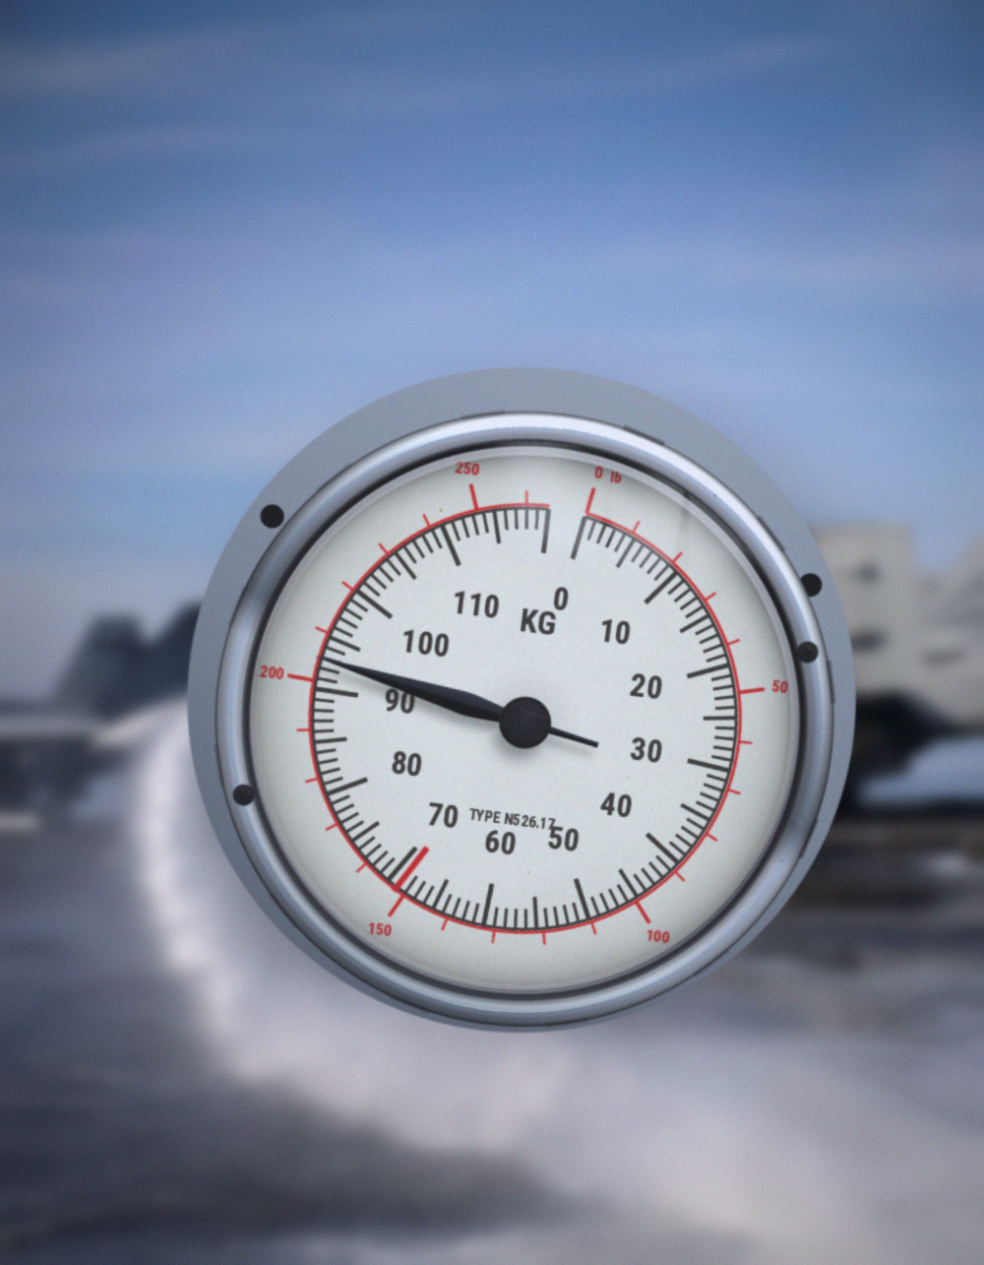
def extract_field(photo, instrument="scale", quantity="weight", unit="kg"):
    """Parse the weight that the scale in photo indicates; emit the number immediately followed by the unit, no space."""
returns 93kg
